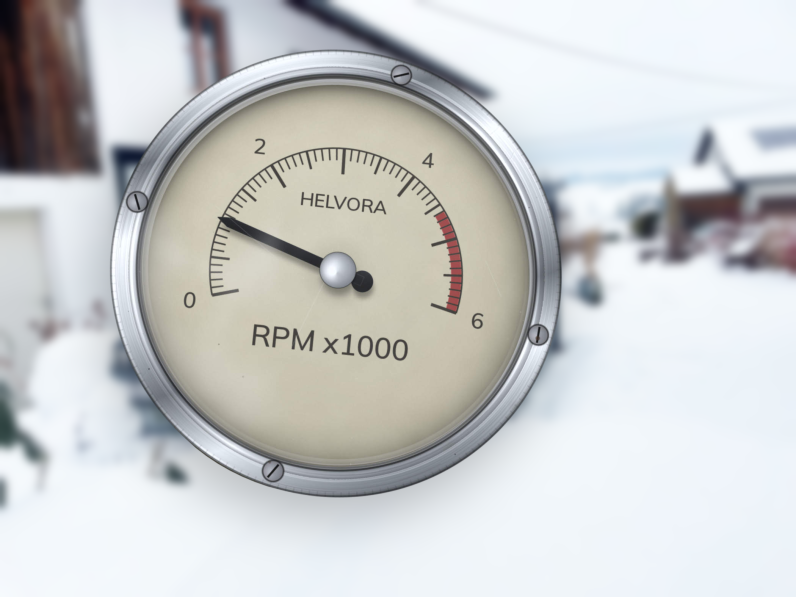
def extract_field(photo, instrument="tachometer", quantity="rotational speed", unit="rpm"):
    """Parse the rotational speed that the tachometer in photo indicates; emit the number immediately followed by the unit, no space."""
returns 1000rpm
